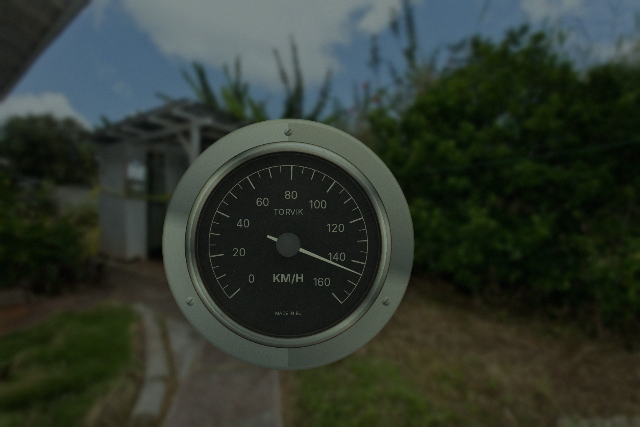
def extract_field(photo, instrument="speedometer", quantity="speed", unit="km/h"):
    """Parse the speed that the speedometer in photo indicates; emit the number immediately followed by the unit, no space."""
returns 145km/h
